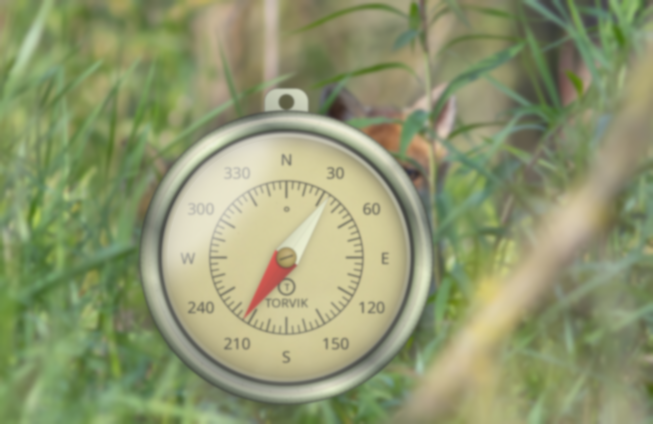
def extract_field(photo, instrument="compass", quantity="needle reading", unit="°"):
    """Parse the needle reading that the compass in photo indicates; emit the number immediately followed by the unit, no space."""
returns 215°
